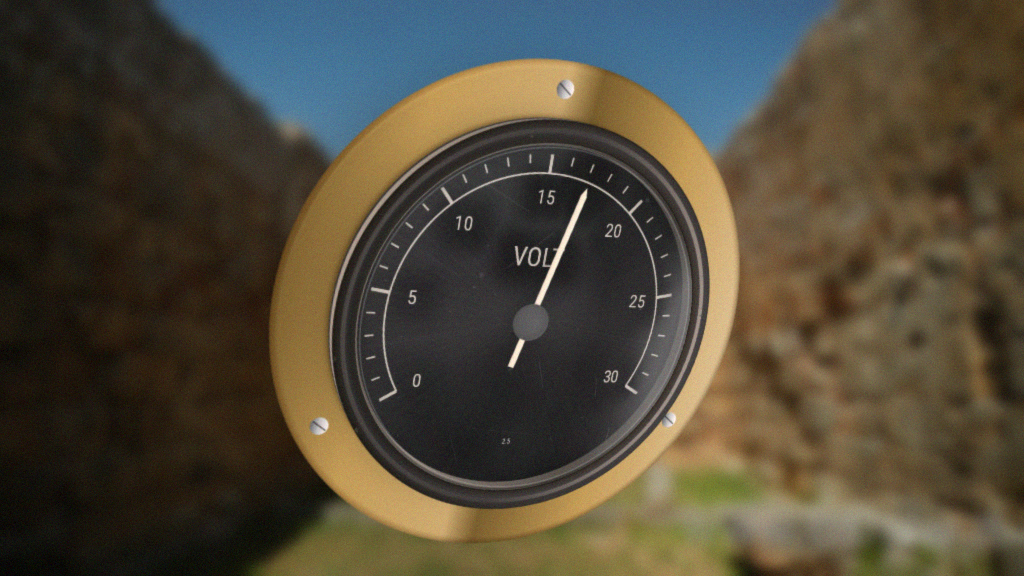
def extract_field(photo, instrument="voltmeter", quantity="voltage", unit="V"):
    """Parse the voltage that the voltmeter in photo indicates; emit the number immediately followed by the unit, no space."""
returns 17V
